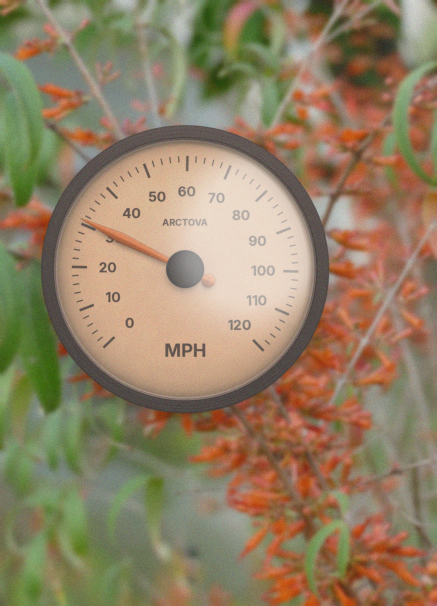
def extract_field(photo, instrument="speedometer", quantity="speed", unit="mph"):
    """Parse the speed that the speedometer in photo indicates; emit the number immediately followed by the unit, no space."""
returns 31mph
